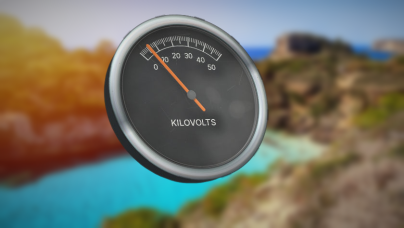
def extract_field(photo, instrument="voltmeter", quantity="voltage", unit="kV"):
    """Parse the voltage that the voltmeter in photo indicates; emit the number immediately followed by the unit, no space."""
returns 5kV
